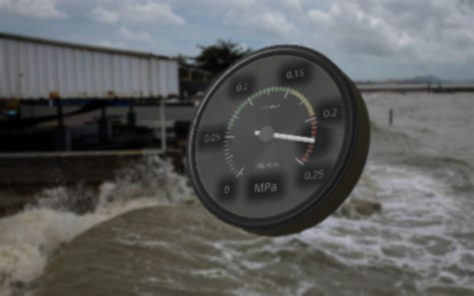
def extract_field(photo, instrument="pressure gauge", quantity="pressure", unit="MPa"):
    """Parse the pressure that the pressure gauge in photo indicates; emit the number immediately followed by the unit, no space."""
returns 0.225MPa
